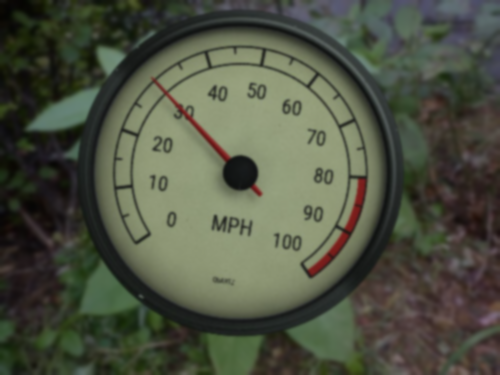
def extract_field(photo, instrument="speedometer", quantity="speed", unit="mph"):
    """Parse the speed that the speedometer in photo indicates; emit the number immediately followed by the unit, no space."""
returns 30mph
